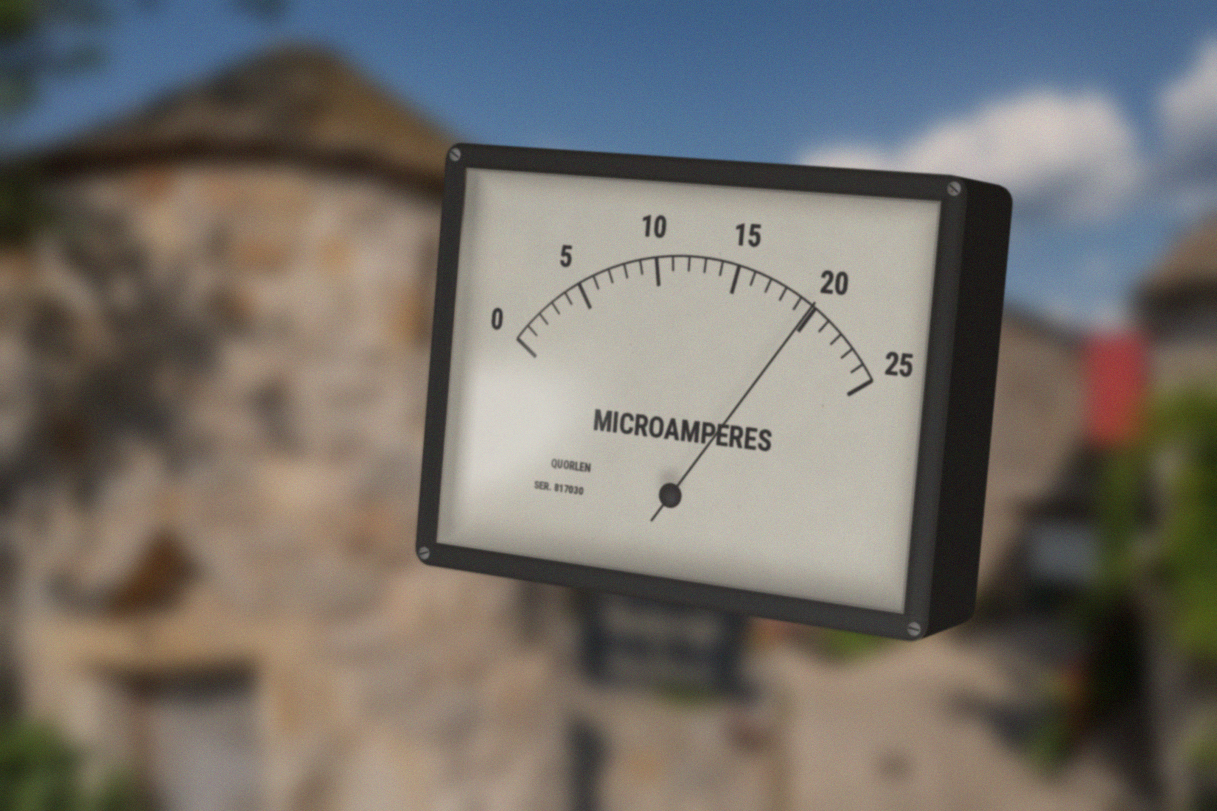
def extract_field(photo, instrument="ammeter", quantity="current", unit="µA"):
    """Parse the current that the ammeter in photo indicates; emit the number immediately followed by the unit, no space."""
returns 20µA
